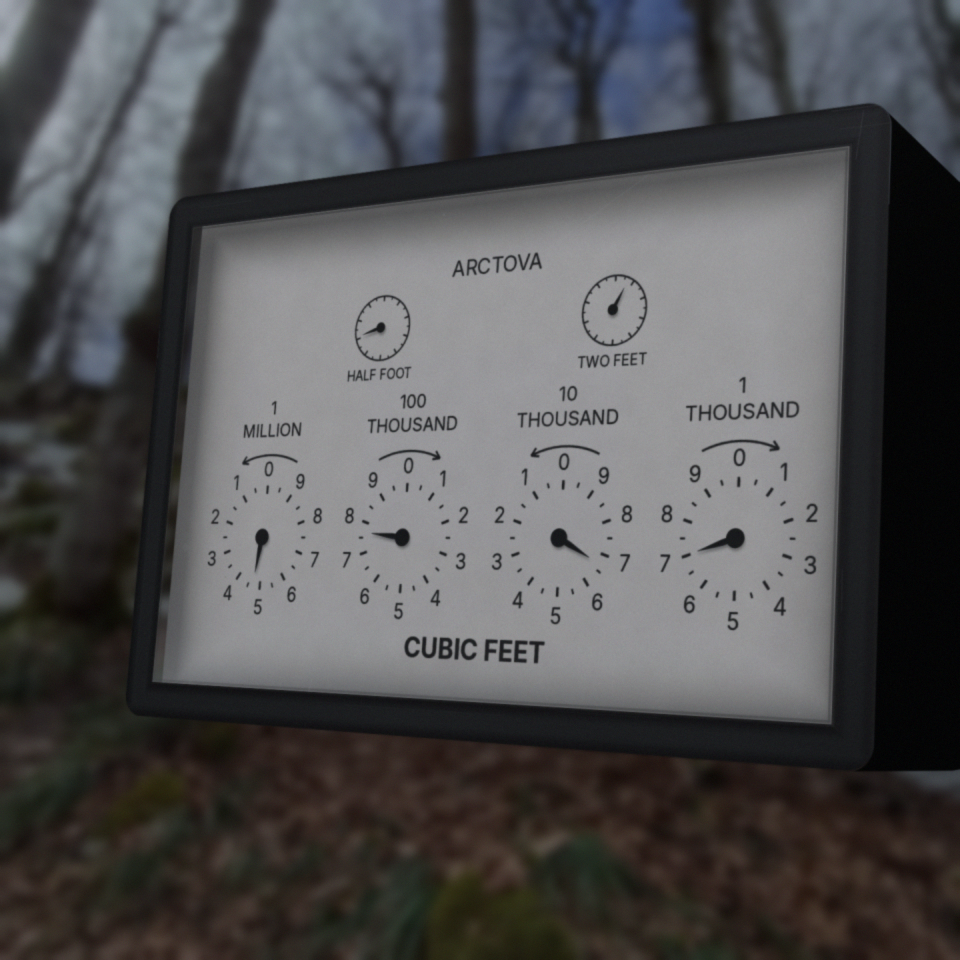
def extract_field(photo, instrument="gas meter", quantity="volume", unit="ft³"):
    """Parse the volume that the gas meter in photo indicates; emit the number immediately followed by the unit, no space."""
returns 476700ft³
